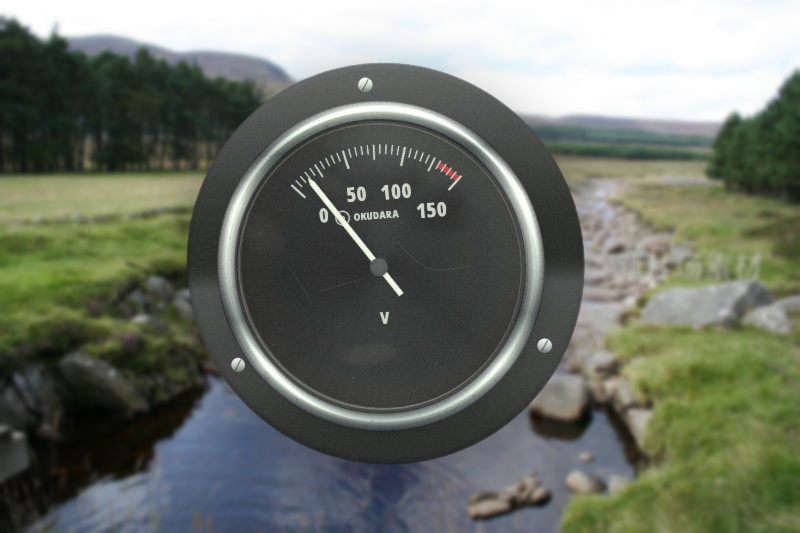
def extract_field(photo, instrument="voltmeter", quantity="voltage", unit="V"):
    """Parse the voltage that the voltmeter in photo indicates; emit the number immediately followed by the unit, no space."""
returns 15V
